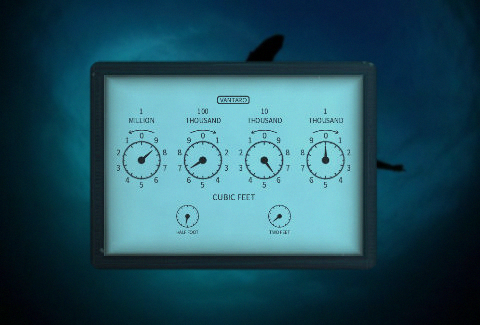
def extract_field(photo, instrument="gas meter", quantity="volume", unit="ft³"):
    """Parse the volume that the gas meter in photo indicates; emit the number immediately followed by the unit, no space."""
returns 866000ft³
